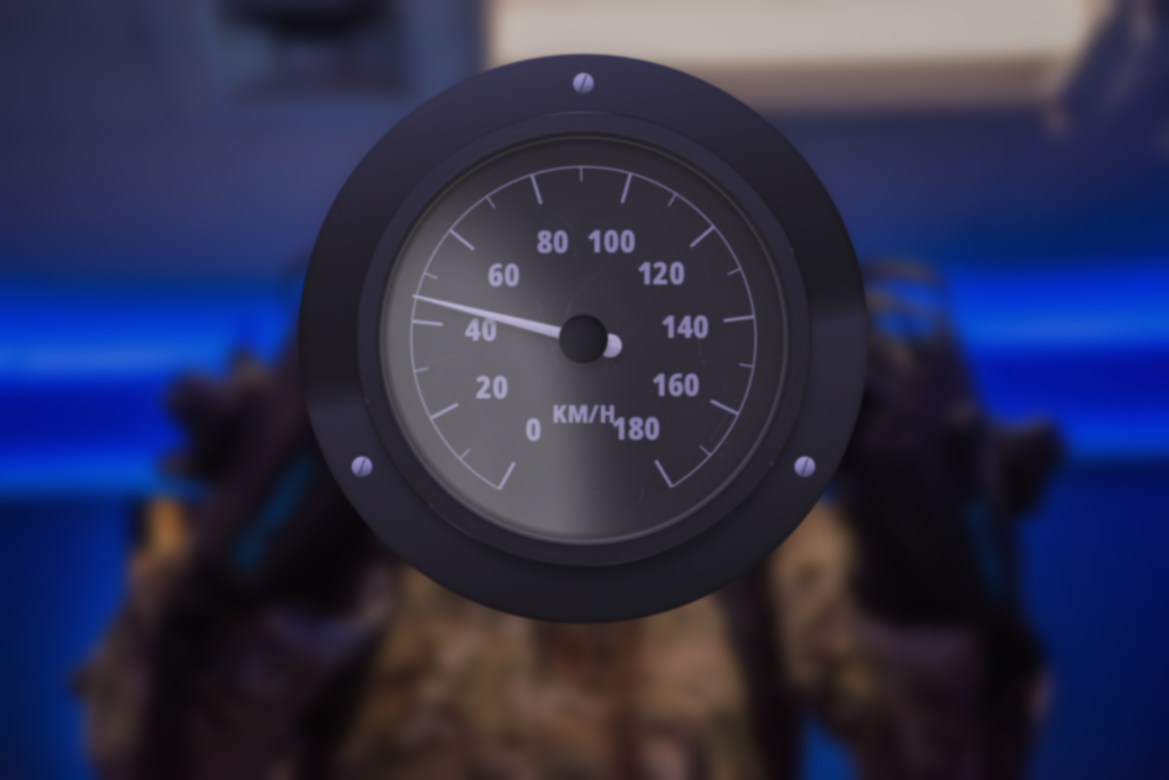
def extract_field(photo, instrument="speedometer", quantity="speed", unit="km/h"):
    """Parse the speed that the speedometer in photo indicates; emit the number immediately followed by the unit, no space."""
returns 45km/h
